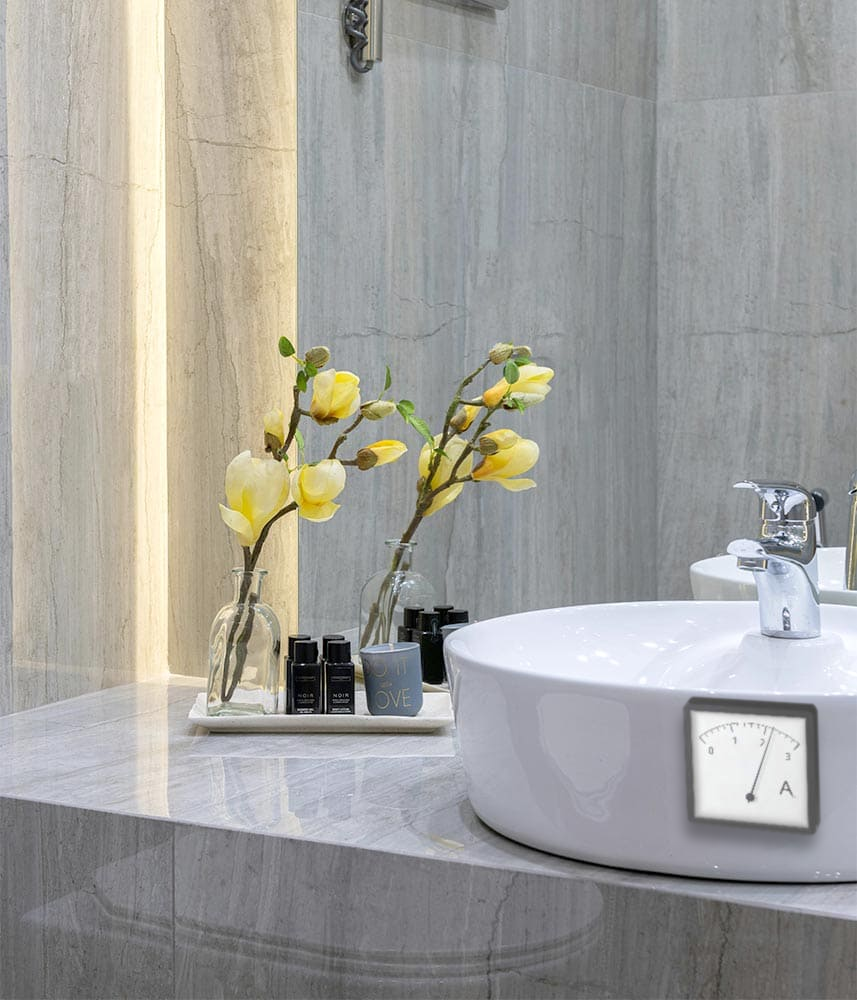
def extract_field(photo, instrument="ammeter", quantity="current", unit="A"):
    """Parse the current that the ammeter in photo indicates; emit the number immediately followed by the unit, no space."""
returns 2.2A
